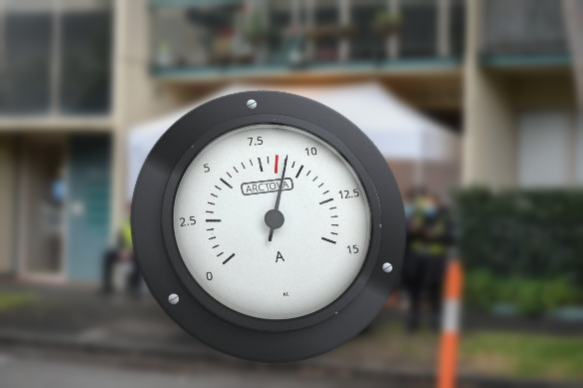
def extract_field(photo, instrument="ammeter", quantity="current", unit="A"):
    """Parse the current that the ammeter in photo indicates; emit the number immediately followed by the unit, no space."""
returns 9A
